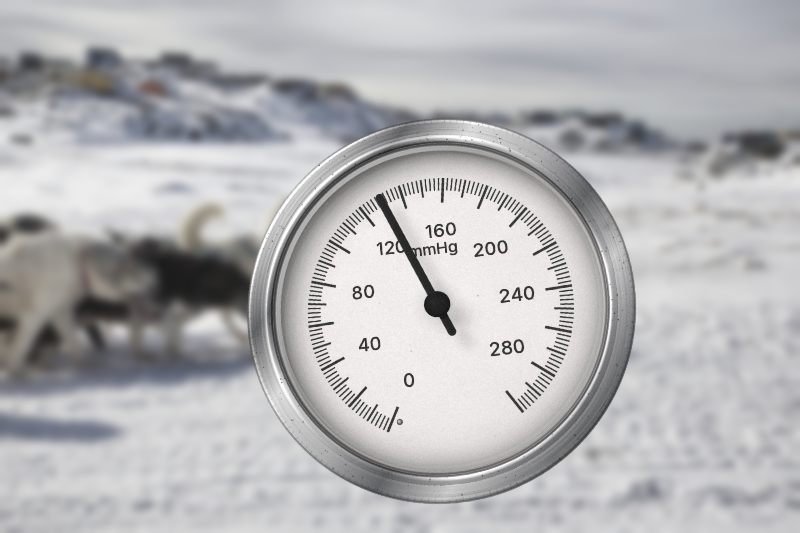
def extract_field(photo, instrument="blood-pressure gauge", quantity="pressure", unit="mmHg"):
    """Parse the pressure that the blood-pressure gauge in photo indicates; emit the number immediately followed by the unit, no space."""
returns 130mmHg
